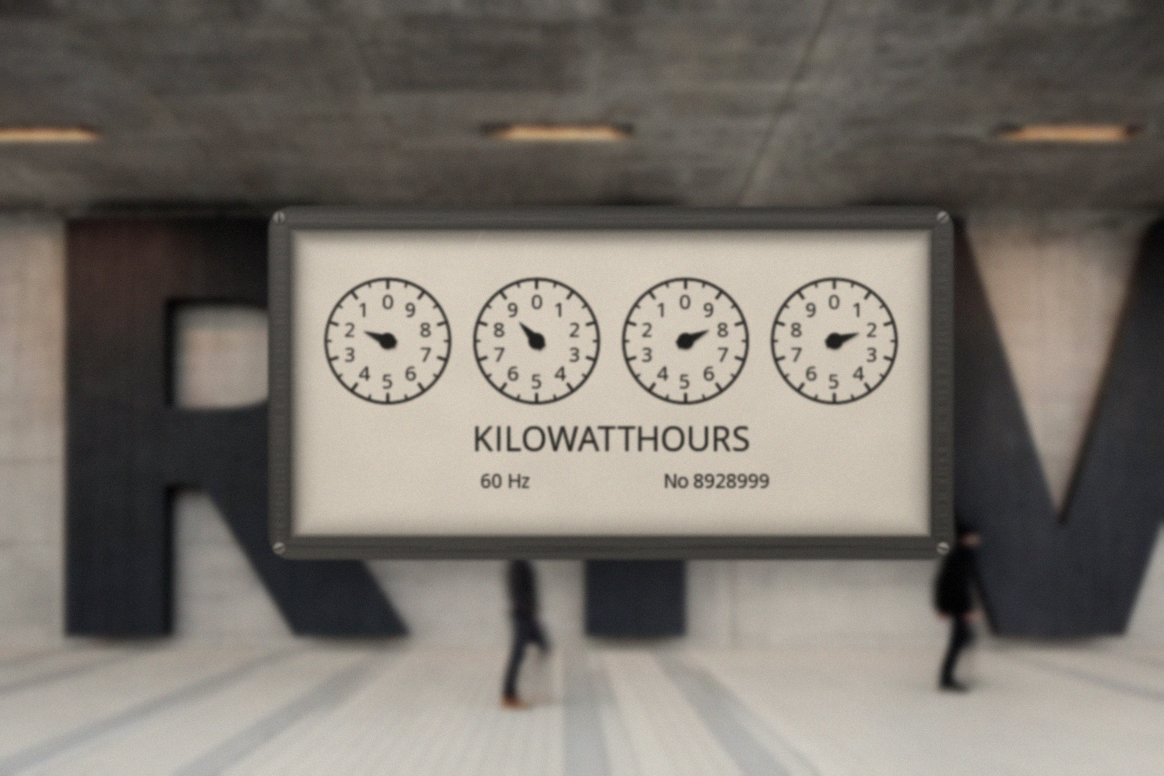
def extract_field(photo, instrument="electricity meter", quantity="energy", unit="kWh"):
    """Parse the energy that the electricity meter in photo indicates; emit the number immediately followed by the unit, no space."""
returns 1882kWh
